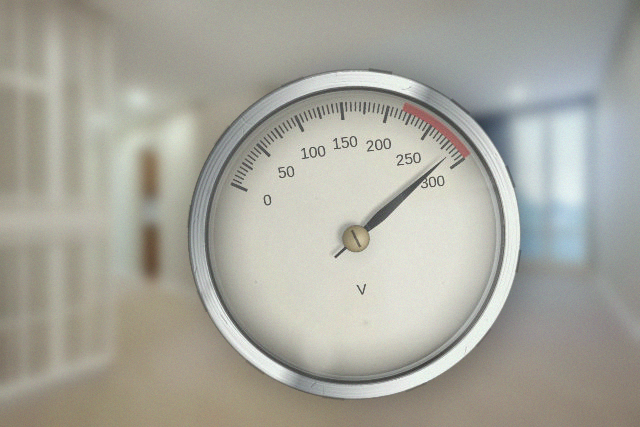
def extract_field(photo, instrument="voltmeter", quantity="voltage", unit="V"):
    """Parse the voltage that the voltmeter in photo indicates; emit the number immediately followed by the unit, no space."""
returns 285V
